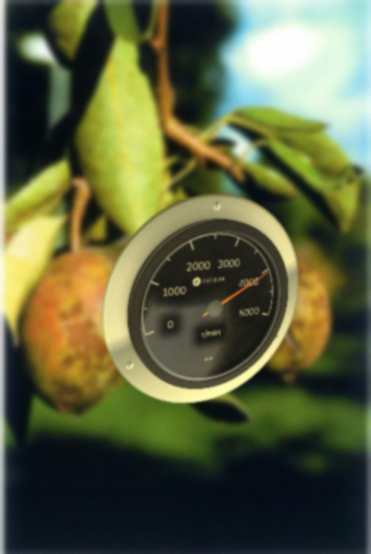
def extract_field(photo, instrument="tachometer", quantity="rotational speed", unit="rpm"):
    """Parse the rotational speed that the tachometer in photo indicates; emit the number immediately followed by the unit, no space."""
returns 4000rpm
